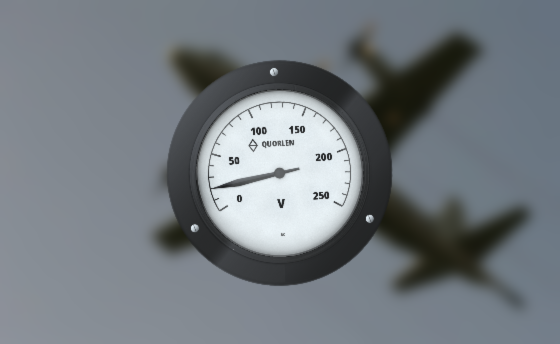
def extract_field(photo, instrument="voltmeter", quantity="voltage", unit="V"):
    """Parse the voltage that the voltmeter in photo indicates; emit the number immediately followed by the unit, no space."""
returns 20V
